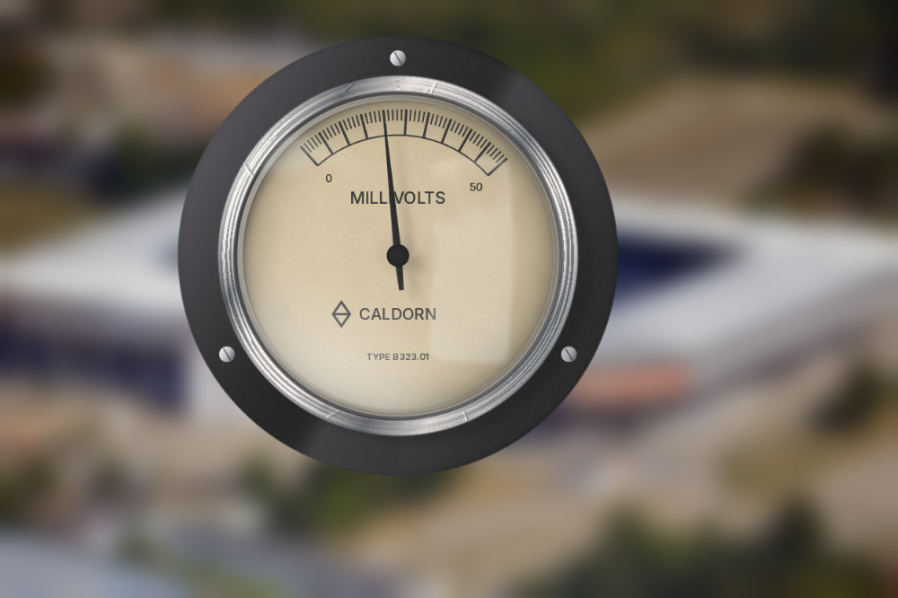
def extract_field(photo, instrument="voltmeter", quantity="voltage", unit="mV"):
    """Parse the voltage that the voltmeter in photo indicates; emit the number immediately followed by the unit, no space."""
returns 20mV
